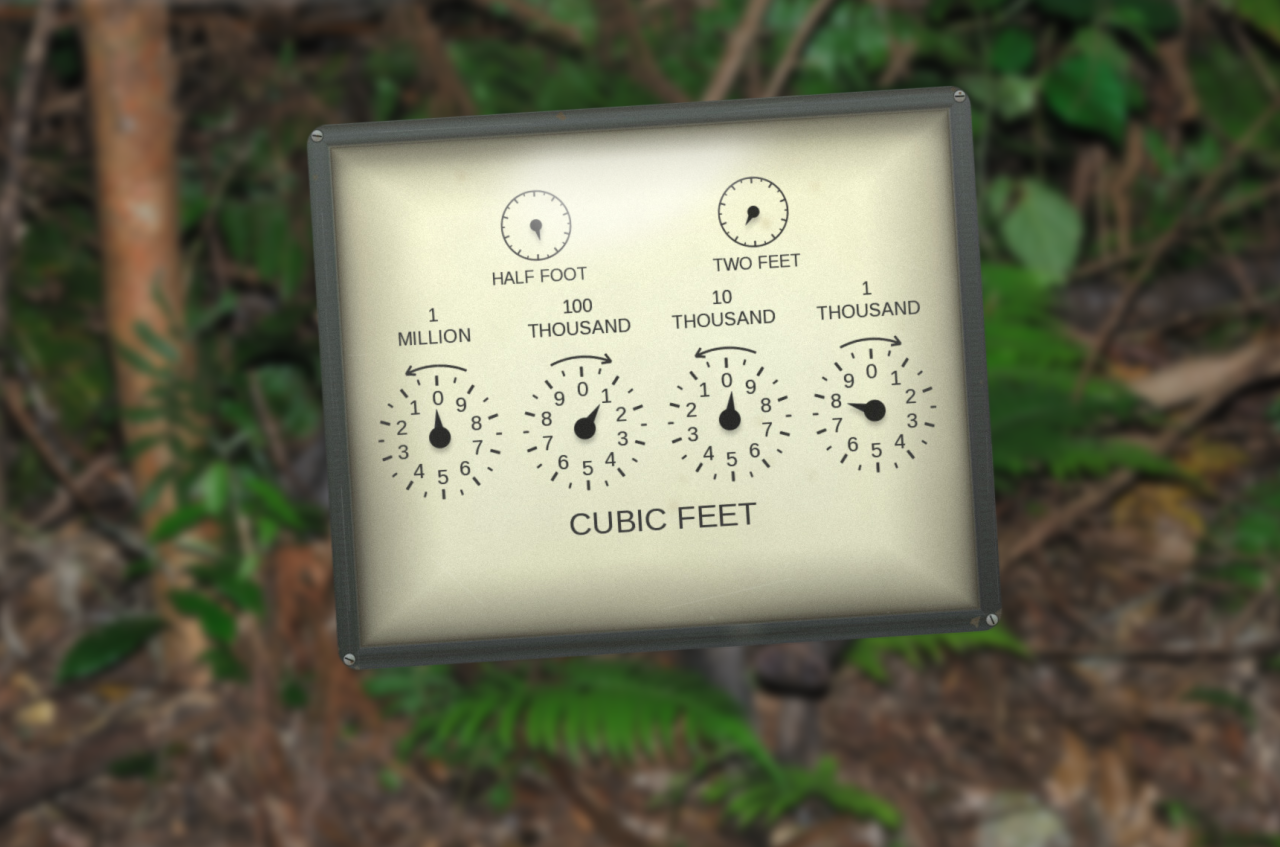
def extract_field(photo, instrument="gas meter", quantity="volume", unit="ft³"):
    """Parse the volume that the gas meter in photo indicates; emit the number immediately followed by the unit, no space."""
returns 9800ft³
